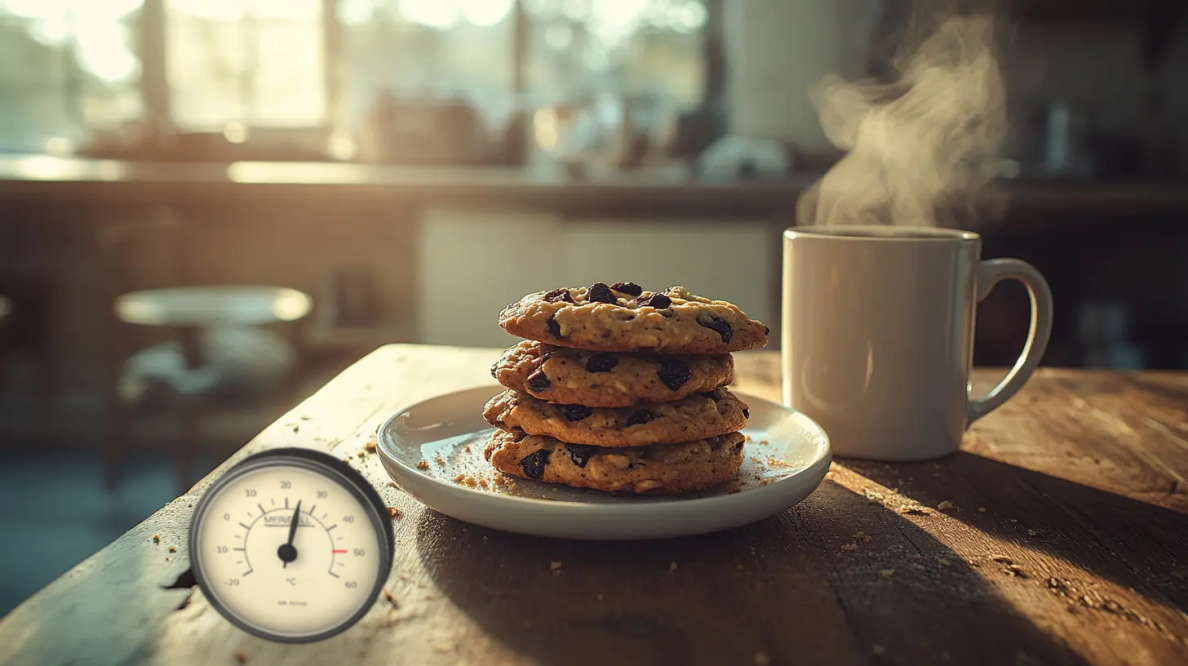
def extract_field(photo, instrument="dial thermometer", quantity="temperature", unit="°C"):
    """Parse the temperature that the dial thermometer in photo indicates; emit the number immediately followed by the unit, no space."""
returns 25°C
